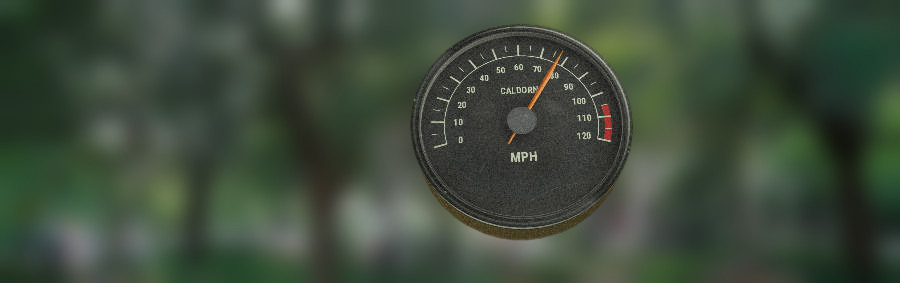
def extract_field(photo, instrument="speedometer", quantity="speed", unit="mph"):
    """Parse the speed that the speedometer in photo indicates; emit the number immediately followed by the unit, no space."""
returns 77.5mph
